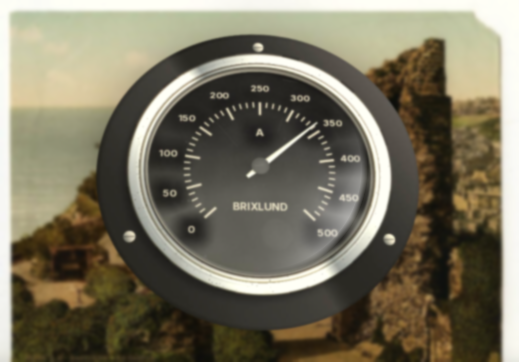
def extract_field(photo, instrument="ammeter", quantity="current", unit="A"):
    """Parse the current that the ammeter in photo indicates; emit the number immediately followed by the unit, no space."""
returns 340A
